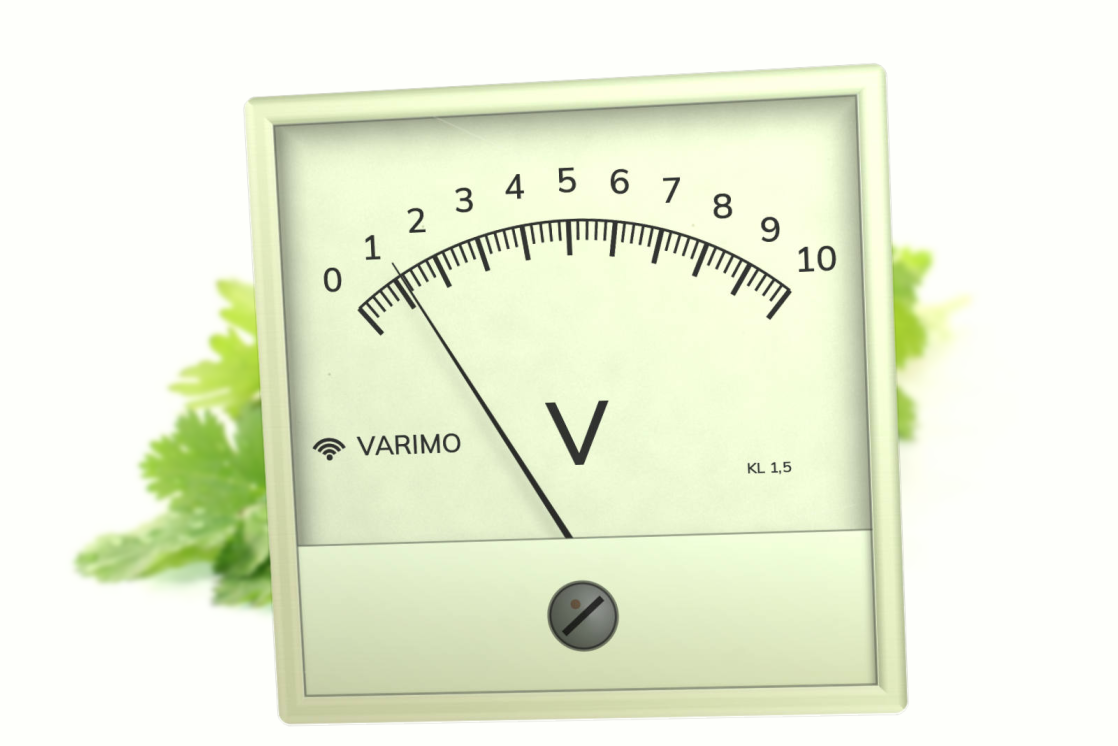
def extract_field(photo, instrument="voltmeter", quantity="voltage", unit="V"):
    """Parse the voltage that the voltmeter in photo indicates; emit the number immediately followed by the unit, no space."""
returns 1.2V
